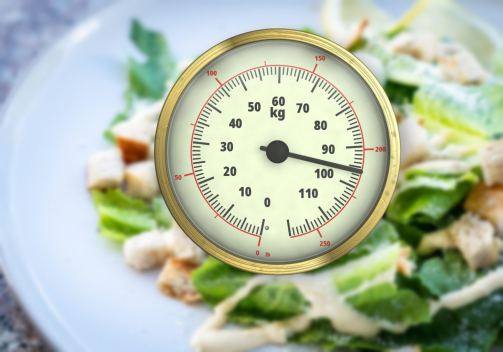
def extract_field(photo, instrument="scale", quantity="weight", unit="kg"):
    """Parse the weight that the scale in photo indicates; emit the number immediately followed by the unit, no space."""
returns 96kg
